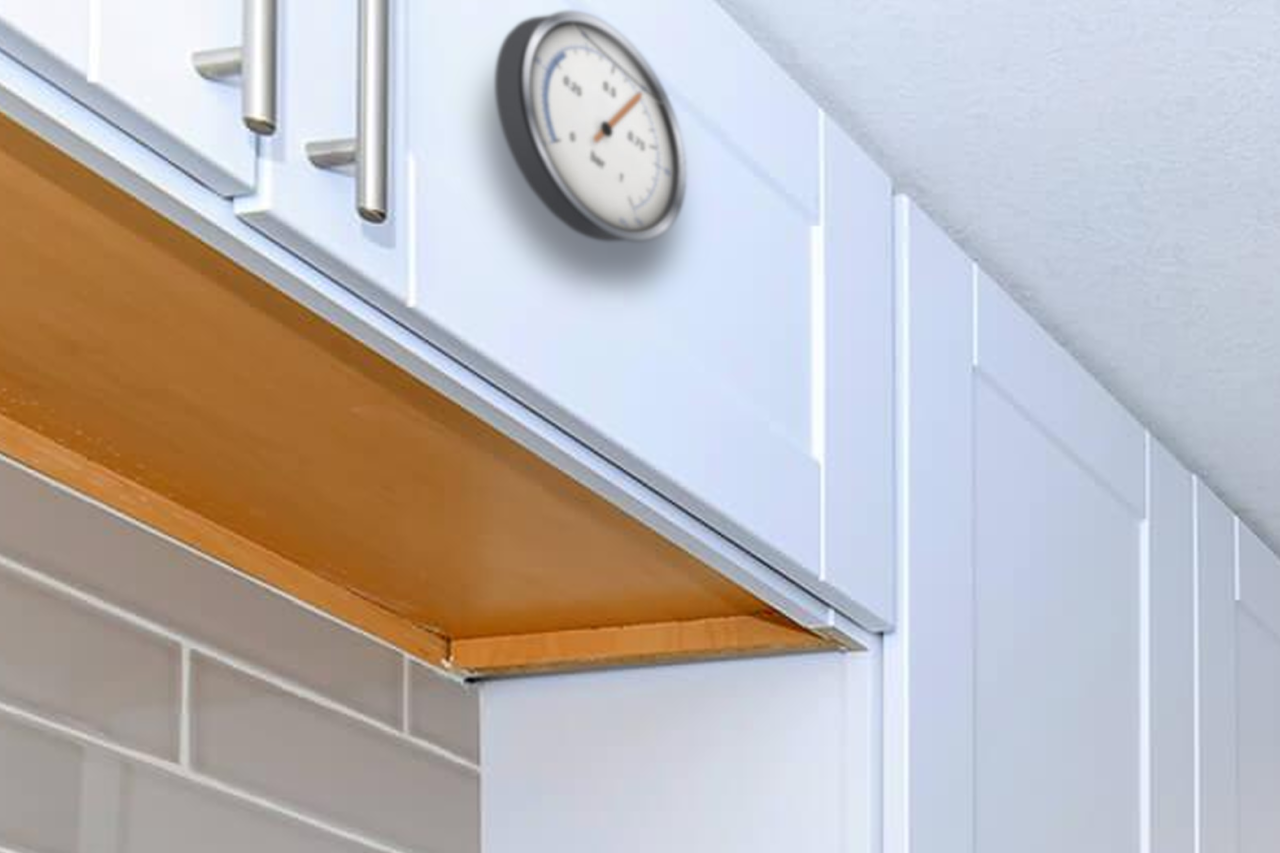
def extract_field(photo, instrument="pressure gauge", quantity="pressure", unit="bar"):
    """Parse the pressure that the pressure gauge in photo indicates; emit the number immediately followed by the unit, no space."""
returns 0.6bar
